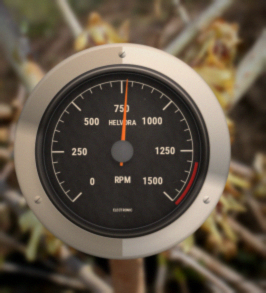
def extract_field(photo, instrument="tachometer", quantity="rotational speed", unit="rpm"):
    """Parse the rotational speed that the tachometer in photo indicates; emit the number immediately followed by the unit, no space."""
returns 775rpm
